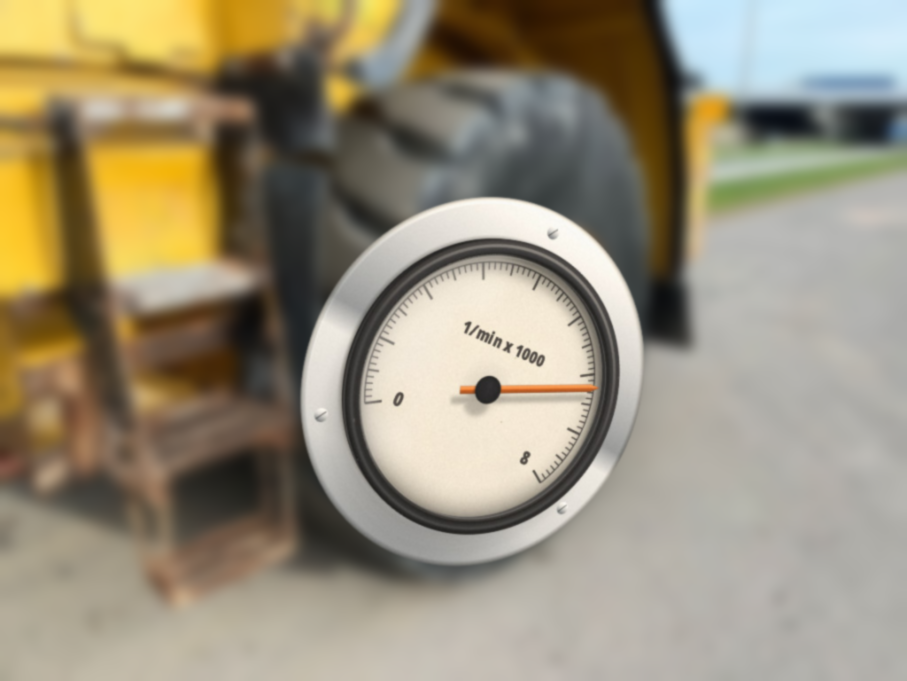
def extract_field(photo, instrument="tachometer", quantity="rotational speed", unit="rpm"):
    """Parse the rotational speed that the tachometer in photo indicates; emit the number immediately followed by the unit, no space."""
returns 6200rpm
